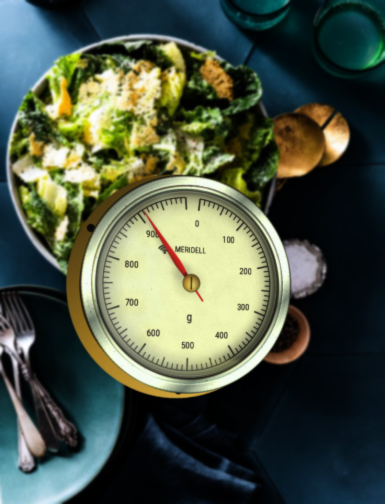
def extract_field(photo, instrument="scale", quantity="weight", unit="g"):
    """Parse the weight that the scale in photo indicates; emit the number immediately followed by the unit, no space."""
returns 910g
